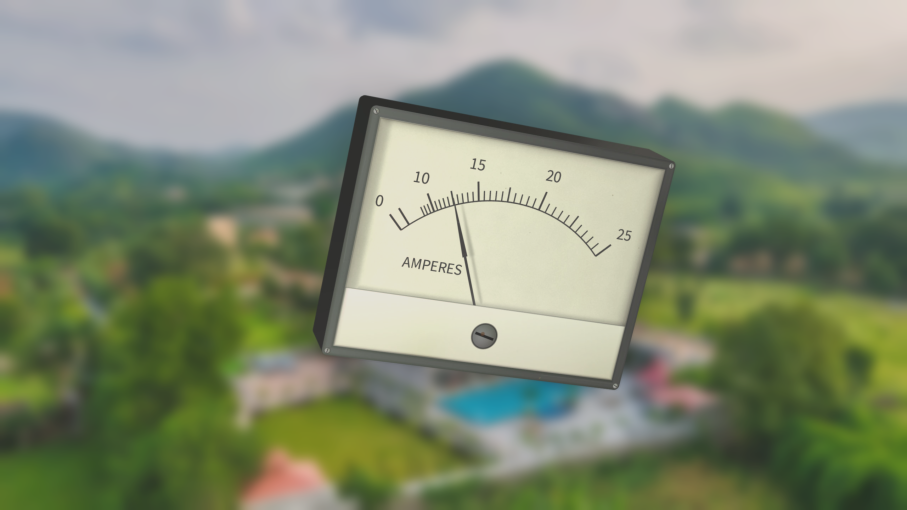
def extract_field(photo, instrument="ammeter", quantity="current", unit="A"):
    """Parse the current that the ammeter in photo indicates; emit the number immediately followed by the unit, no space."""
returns 12.5A
